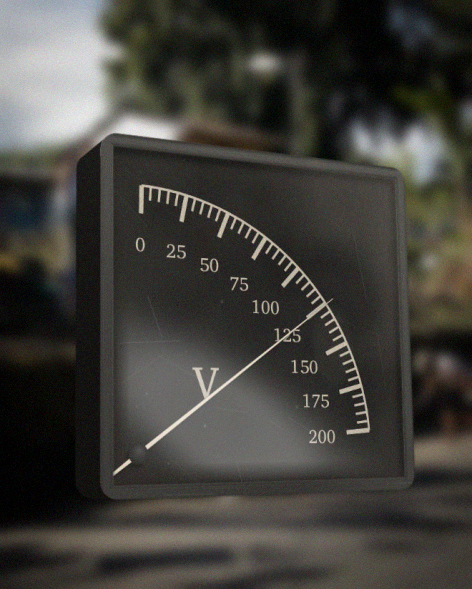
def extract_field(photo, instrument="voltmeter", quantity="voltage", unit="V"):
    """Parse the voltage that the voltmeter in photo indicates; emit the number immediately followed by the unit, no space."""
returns 125V
